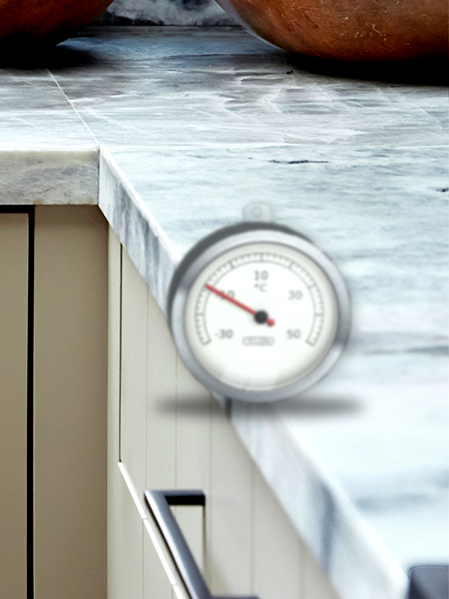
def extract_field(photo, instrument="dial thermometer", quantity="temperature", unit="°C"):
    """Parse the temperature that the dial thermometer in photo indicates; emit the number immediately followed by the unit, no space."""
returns -10°C
